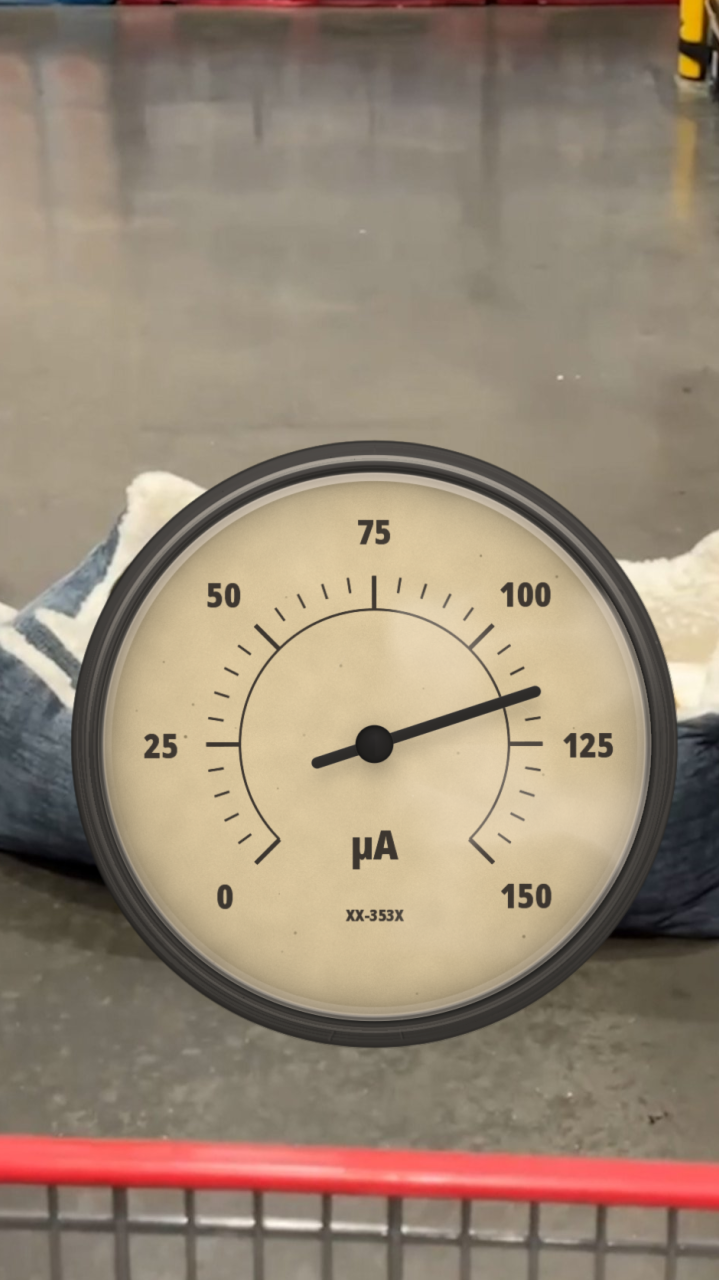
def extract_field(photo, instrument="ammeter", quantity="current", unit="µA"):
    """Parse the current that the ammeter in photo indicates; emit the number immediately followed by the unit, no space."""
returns 115µA
